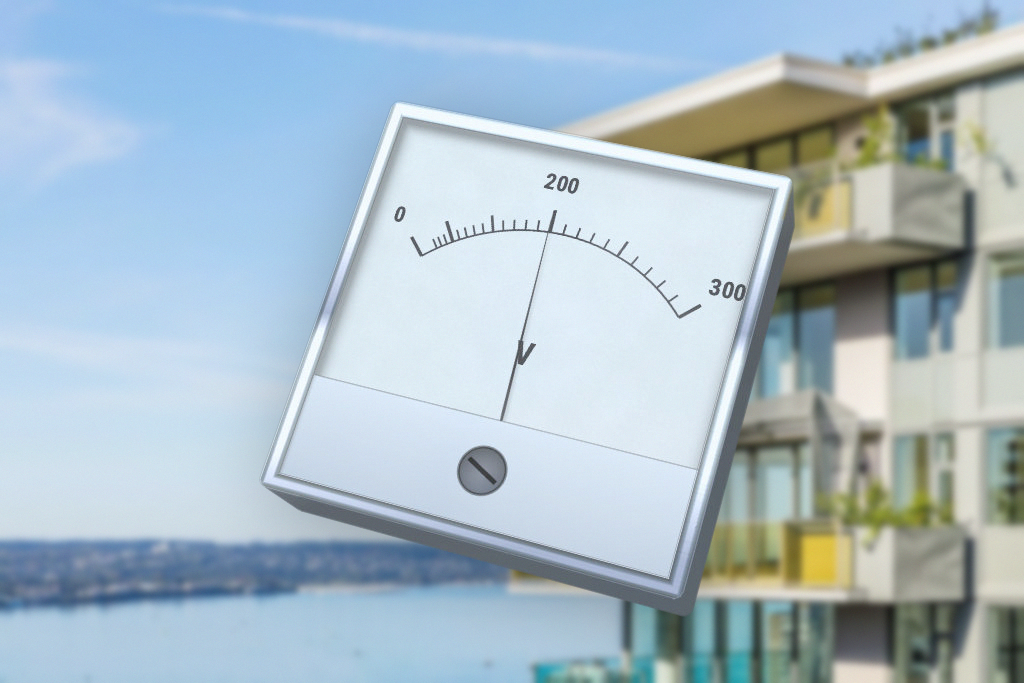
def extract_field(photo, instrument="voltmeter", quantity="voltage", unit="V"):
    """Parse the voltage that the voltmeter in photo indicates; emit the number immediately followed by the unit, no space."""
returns 200V
